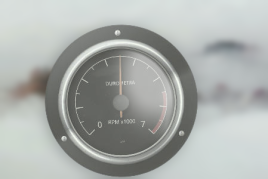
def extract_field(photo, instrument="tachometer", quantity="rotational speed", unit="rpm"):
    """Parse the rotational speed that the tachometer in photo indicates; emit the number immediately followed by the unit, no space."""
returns 3500rpm
